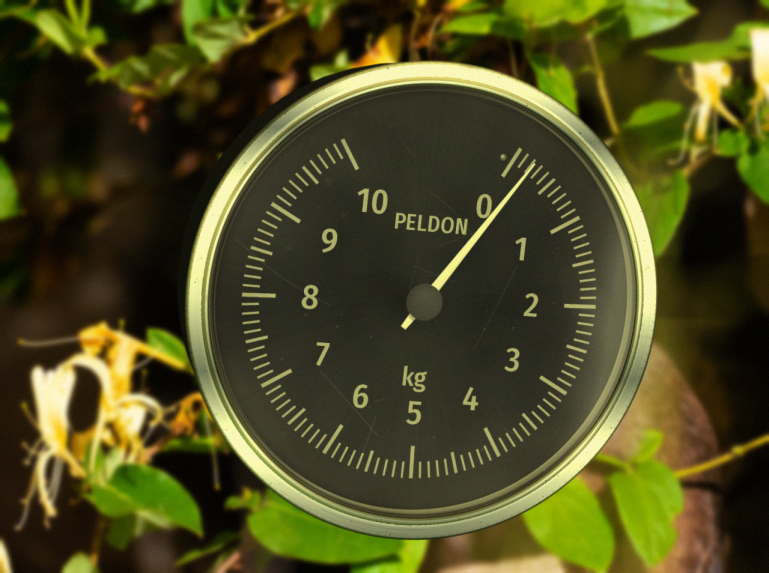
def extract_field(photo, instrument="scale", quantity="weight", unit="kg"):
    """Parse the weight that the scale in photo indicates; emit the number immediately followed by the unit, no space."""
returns 0.2kg
